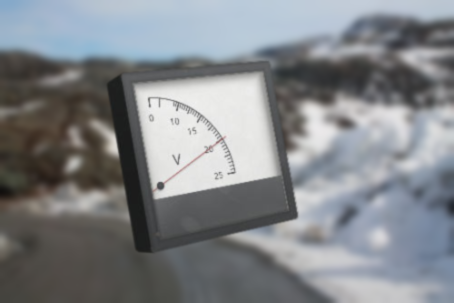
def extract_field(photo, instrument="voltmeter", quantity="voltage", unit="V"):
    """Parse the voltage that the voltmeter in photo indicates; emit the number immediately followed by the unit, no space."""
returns 20V
